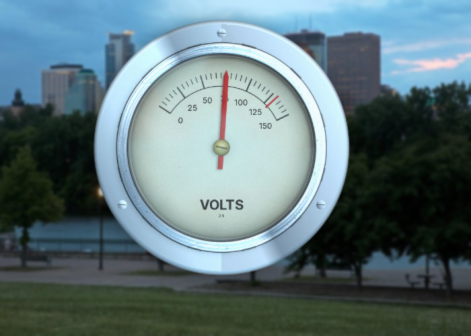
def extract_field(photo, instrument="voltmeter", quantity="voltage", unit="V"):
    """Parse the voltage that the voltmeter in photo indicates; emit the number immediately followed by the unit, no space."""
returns 75V
